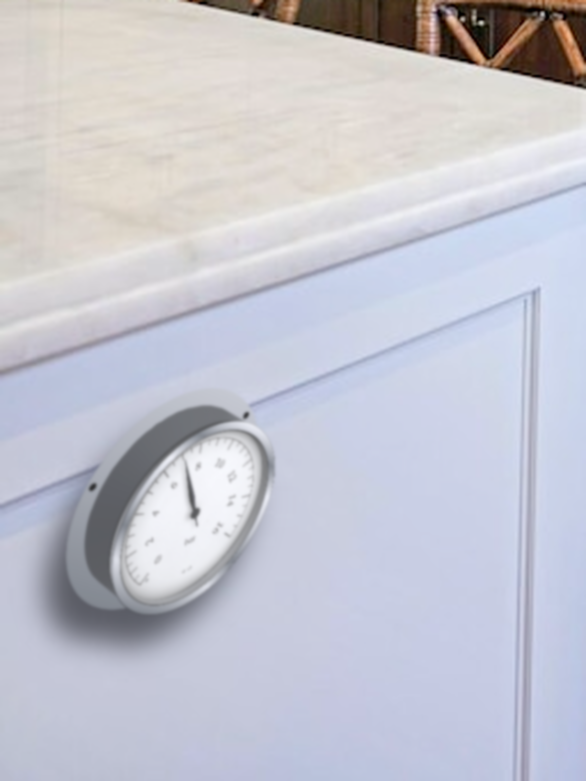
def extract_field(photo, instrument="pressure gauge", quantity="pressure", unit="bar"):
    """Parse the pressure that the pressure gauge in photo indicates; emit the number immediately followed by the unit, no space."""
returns 7bar
